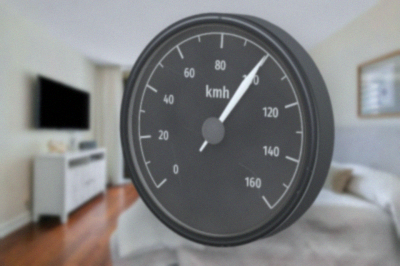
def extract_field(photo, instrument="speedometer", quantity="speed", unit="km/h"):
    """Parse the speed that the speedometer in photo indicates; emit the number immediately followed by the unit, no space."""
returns 100km/h
